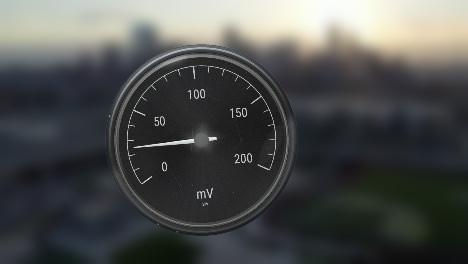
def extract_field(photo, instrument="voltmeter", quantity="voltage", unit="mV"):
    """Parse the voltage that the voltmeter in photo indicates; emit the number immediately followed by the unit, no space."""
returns 25mV
